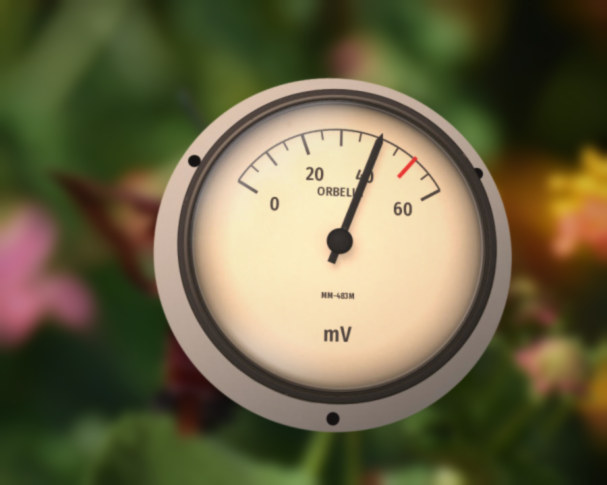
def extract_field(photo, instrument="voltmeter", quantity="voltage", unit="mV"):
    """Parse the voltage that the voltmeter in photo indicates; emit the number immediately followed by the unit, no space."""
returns 40mV
